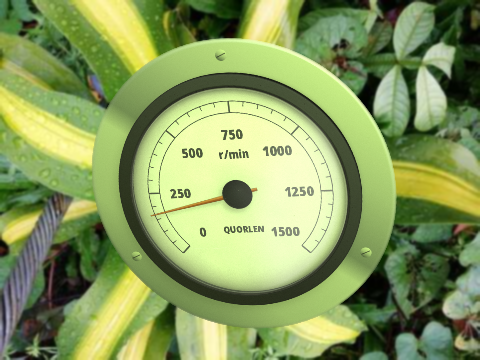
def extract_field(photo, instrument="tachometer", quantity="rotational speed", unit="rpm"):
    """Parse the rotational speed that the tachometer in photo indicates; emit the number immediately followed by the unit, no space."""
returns 175rpm
